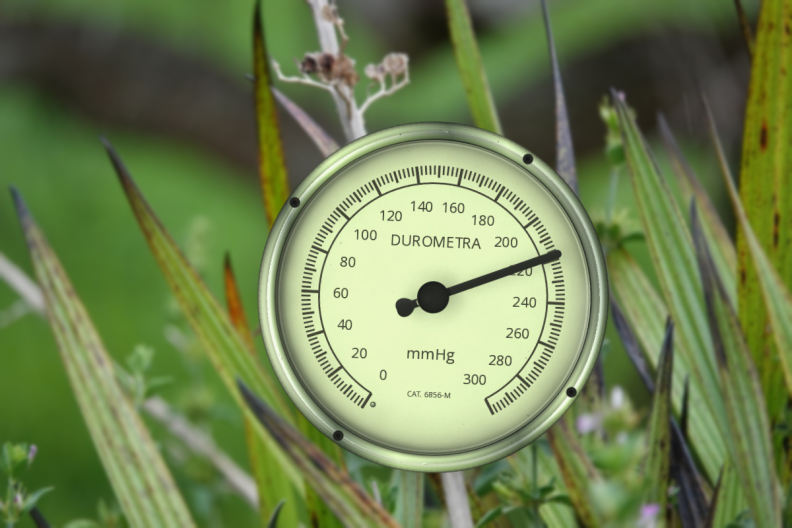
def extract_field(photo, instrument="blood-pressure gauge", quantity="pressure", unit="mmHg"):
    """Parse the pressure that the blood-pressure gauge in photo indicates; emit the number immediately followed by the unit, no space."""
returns 218mmHg
